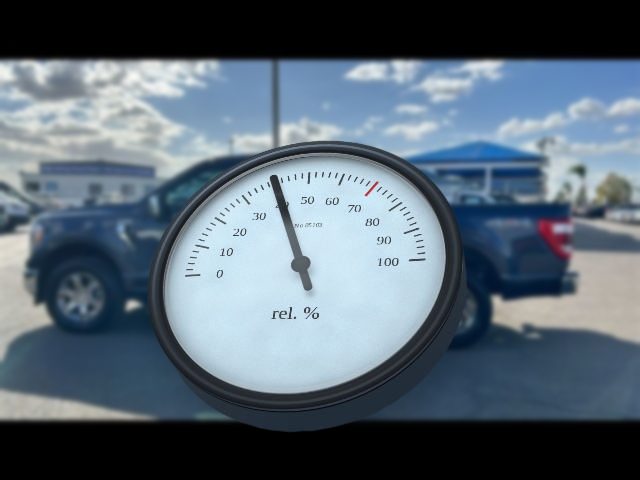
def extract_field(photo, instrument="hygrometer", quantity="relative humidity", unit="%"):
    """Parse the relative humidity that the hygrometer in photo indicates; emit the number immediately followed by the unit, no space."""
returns 40%
